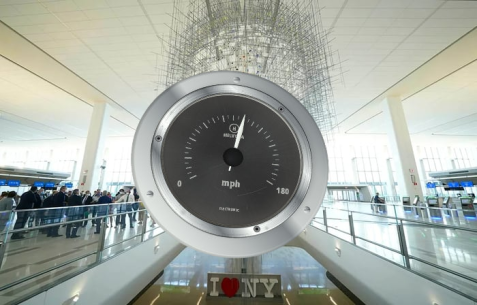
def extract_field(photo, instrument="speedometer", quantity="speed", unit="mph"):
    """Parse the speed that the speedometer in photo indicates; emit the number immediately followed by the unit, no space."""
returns 100mph
